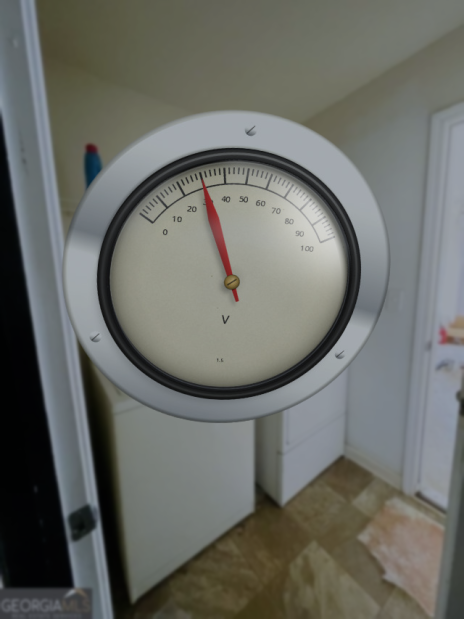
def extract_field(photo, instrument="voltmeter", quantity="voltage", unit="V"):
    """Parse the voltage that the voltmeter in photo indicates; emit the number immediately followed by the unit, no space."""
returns 30V
